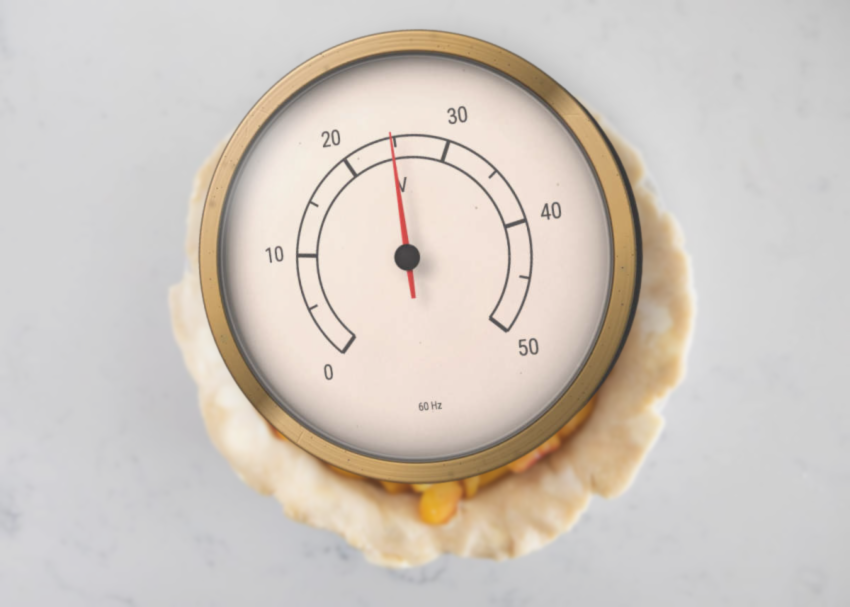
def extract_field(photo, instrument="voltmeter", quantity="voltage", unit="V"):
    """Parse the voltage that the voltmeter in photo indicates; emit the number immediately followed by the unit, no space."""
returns 25V
